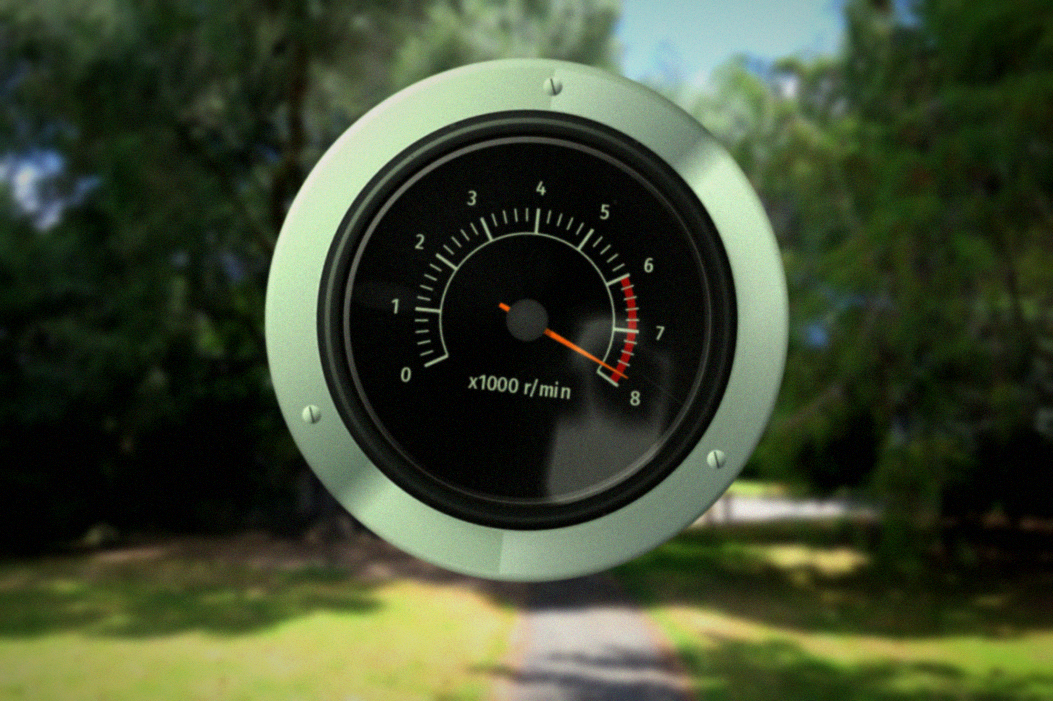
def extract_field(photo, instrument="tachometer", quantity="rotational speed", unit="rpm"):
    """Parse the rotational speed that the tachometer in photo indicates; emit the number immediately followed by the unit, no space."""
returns 7800rpm
